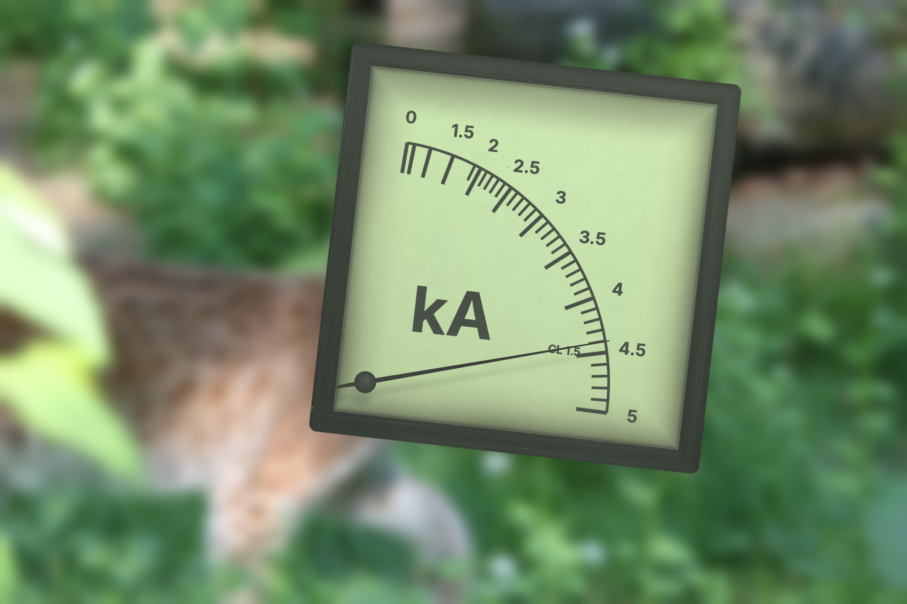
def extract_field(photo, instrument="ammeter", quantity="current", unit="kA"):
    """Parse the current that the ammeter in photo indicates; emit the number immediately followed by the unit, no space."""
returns 4.4kA
